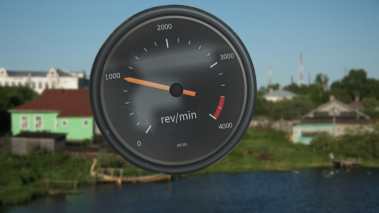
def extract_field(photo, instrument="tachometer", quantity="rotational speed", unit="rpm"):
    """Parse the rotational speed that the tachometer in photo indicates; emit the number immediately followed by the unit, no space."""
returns 1000rpm
